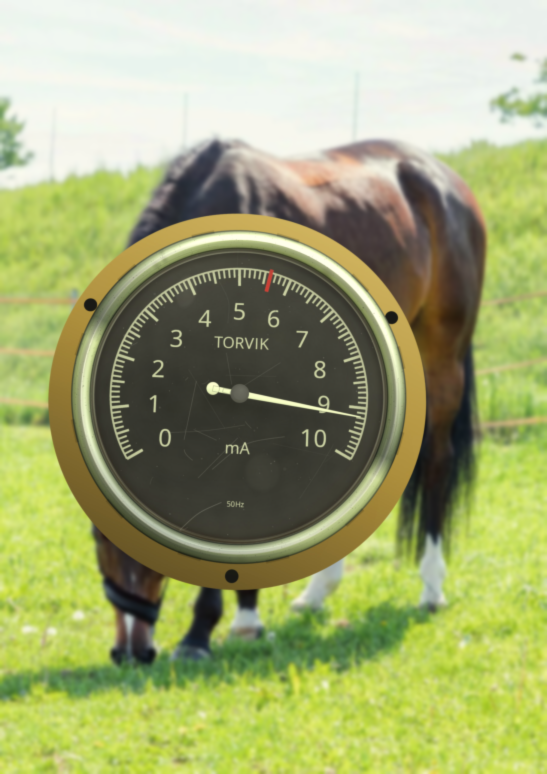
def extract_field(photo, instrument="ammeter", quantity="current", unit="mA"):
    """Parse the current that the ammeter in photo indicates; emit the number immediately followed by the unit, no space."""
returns 9.2mA
